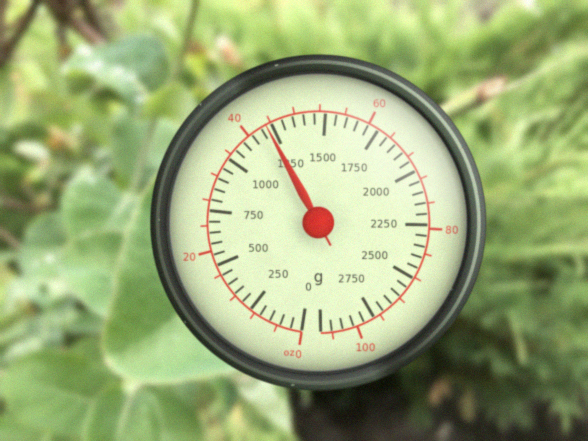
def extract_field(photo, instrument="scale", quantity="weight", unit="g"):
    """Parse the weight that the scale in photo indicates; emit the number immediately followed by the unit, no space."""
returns 1225g
